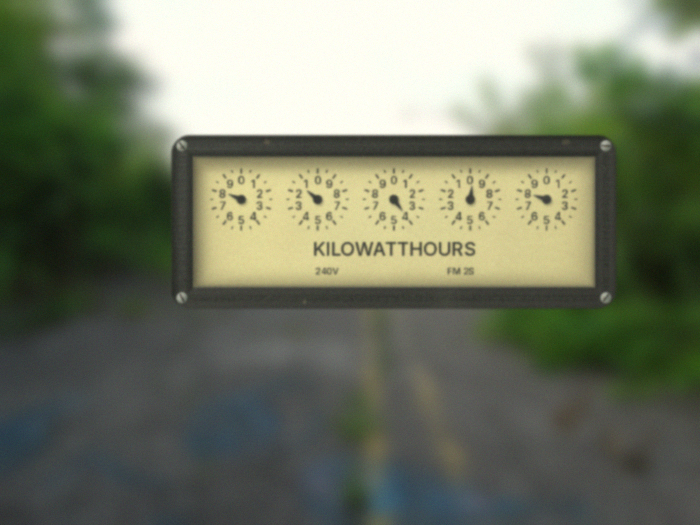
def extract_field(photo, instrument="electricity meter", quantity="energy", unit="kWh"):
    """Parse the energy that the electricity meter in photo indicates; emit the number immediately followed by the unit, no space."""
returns 81398kWh
